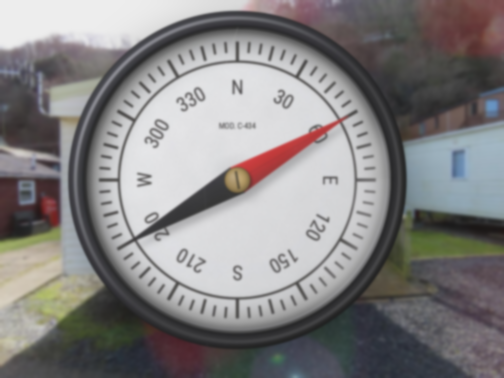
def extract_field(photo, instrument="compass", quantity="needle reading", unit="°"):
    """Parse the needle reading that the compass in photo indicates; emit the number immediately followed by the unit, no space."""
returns 60°
